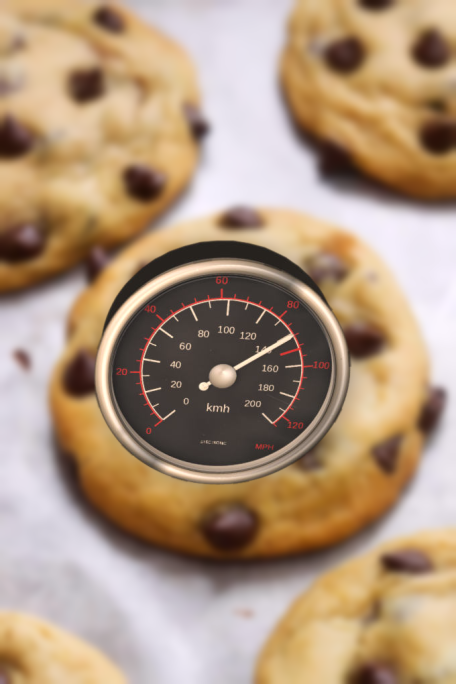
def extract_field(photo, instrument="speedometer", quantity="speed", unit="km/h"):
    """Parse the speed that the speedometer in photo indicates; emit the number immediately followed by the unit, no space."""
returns 140km/h
